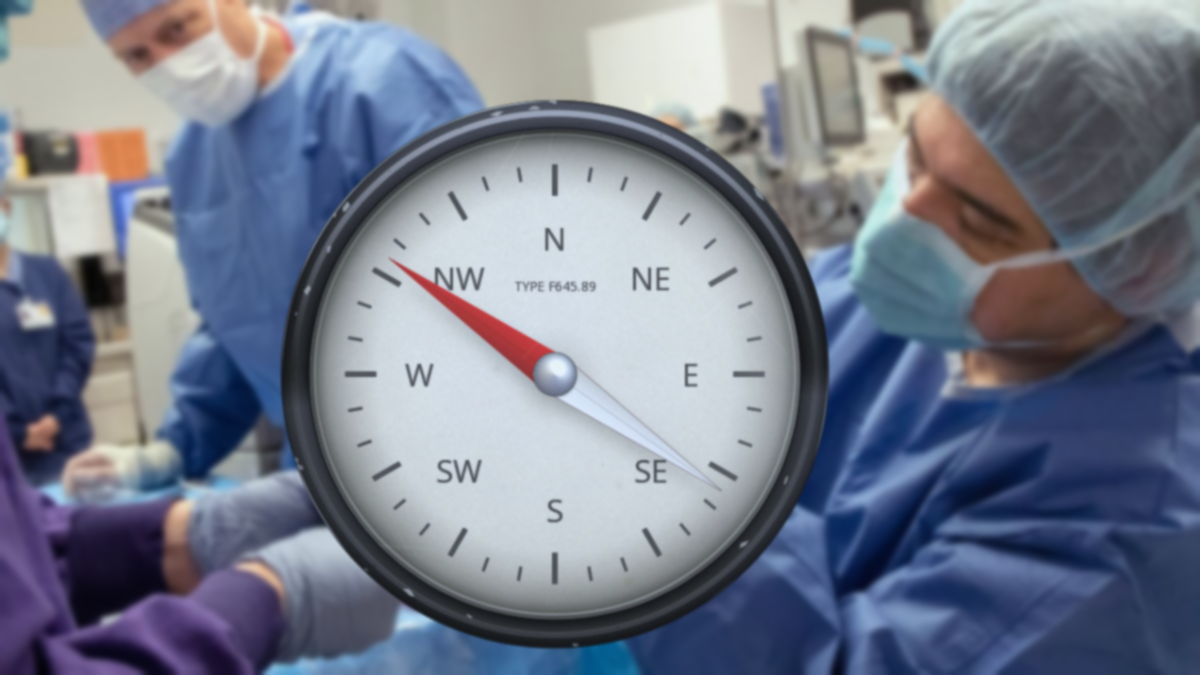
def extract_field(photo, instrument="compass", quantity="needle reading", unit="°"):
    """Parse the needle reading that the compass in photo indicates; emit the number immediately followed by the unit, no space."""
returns 305°
